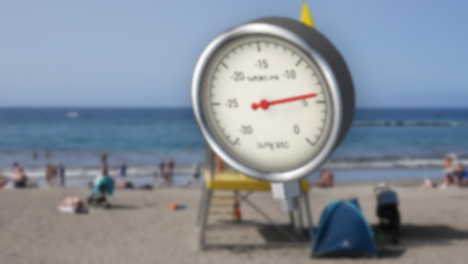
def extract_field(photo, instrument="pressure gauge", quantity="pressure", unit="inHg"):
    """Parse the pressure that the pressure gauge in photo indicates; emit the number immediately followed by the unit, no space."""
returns -6inHg
